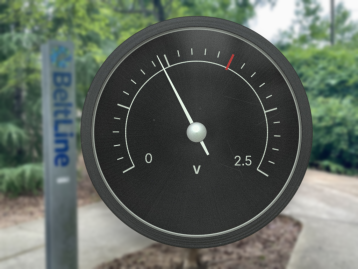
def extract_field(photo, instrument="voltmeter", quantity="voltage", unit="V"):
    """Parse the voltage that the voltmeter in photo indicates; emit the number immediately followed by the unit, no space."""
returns 0.95V
